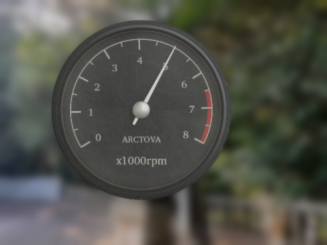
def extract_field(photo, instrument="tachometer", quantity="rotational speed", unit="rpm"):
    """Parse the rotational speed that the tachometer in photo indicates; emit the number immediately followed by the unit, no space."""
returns 5000rpm
